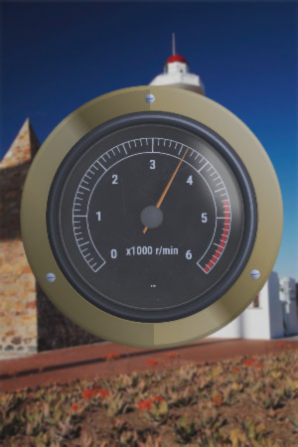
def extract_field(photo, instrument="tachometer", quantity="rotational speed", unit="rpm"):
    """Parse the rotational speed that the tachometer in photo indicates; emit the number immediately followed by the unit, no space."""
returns 3600rpm
